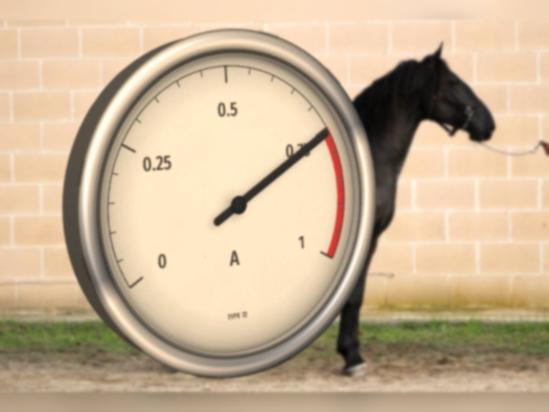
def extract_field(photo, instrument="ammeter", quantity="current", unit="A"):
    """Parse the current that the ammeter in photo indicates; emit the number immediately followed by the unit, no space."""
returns 0.75A
